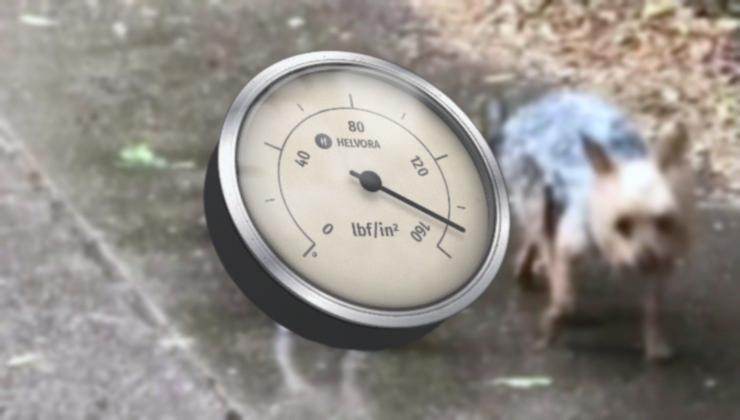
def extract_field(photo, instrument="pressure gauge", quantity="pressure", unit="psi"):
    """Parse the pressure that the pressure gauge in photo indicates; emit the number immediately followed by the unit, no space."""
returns 150psi
